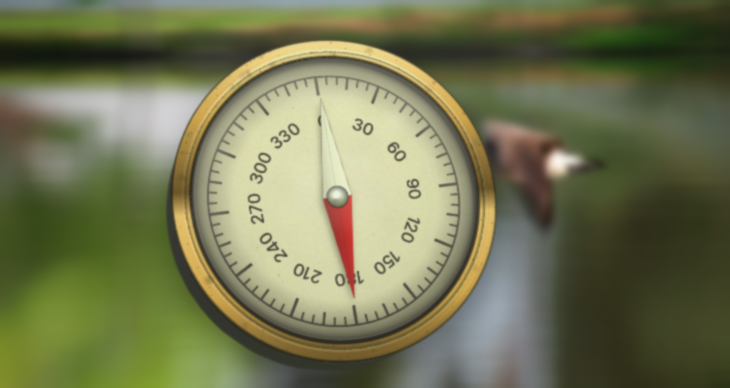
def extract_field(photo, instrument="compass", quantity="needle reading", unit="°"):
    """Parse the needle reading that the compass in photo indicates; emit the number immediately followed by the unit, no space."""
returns 180°
